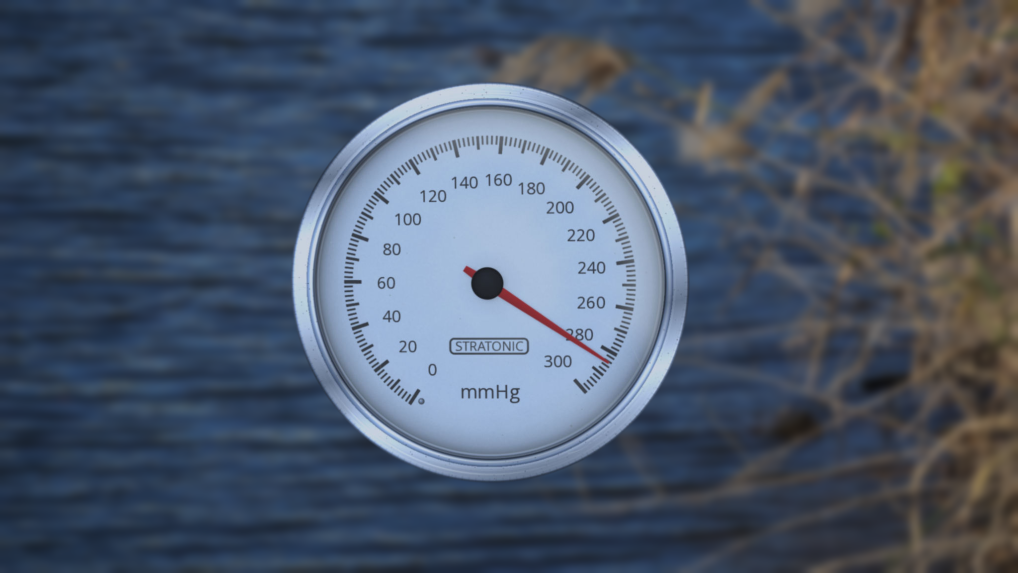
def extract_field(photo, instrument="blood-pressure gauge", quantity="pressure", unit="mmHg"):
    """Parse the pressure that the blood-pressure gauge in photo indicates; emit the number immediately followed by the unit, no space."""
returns 284mmHg
